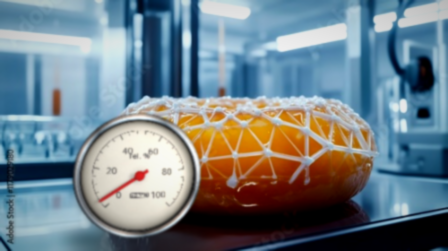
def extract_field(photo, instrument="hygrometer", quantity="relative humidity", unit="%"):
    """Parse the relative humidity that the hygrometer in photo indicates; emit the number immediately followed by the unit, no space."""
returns 4%
